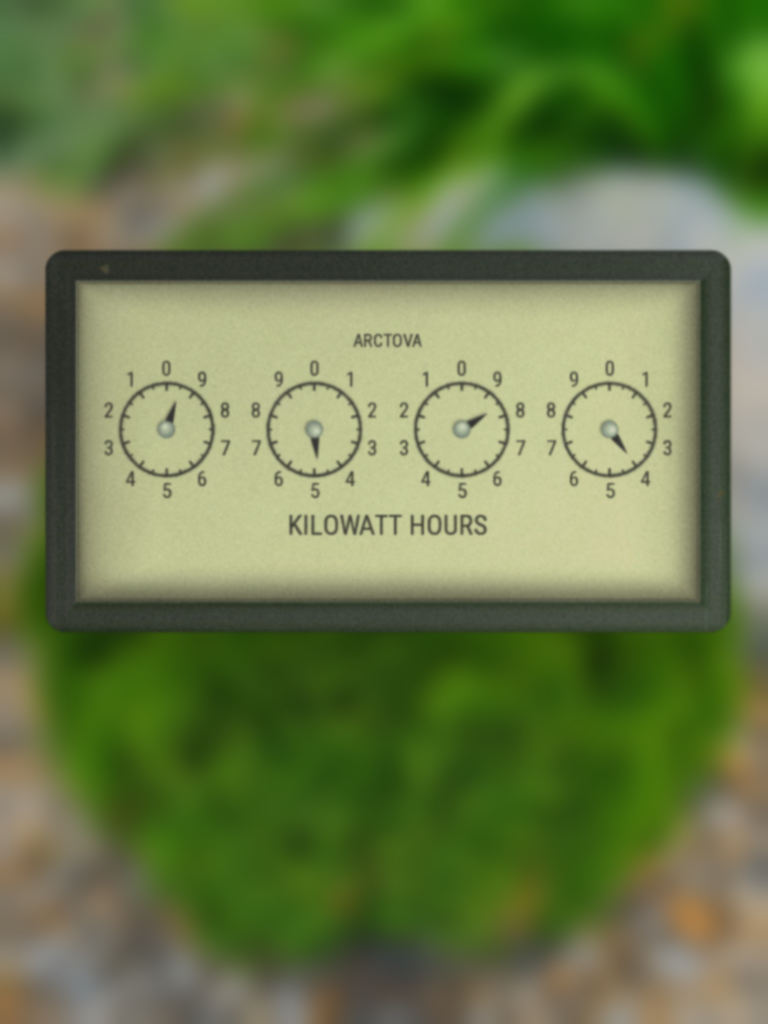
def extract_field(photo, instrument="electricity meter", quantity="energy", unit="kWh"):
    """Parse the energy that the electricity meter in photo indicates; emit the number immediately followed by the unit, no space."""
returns 9484kWh
